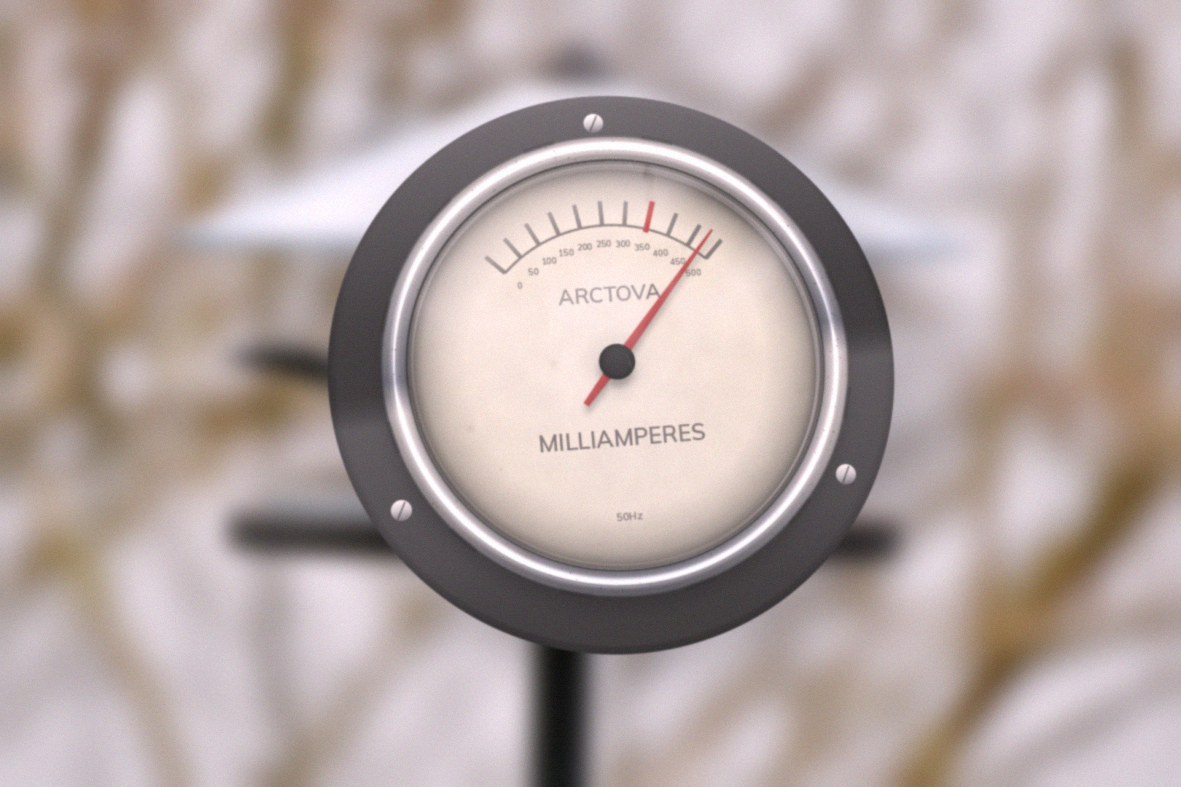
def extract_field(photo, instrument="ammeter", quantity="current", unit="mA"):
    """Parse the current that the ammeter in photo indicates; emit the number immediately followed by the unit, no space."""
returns 475mA
